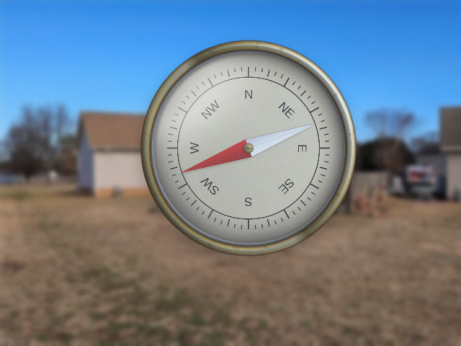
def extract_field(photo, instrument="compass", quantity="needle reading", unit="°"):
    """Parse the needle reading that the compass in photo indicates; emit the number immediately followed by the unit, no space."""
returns 250°
